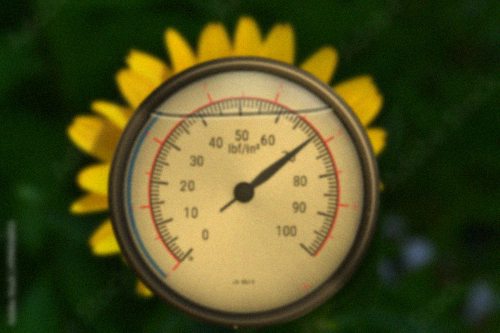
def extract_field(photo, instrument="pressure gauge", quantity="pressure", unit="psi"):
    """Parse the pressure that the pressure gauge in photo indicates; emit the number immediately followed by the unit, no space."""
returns 70psi
